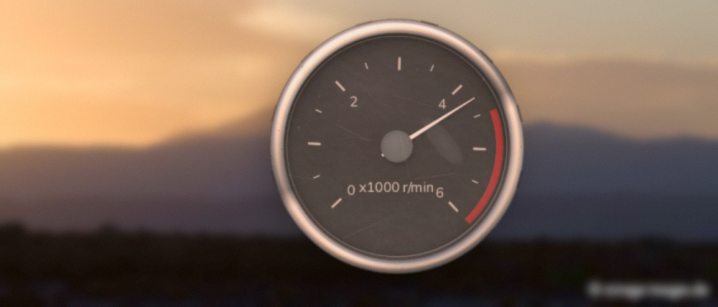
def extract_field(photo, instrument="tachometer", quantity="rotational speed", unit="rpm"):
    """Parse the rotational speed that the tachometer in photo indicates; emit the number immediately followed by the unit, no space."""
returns 4250rpm
